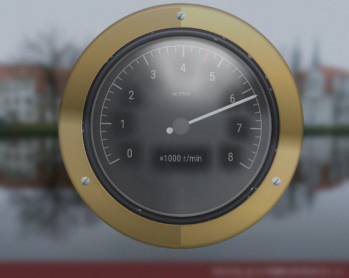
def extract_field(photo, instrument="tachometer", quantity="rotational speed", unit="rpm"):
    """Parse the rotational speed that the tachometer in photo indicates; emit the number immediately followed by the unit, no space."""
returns 6200rpm
